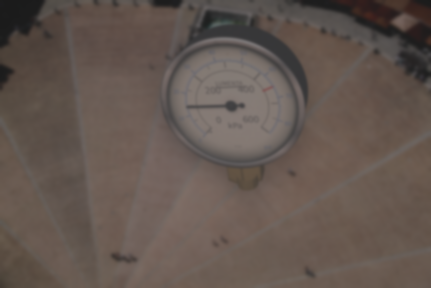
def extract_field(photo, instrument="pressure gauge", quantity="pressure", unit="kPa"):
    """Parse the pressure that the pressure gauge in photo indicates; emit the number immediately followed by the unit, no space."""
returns 100kPa
